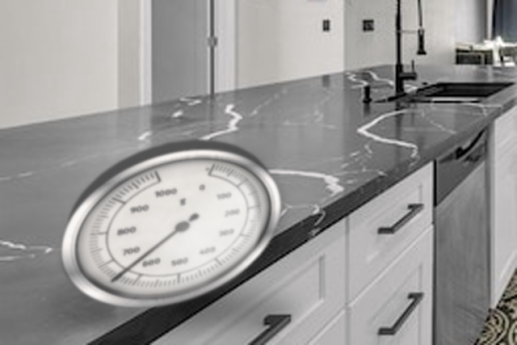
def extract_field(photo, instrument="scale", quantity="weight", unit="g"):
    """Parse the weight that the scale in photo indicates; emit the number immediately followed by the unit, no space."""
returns 650g
